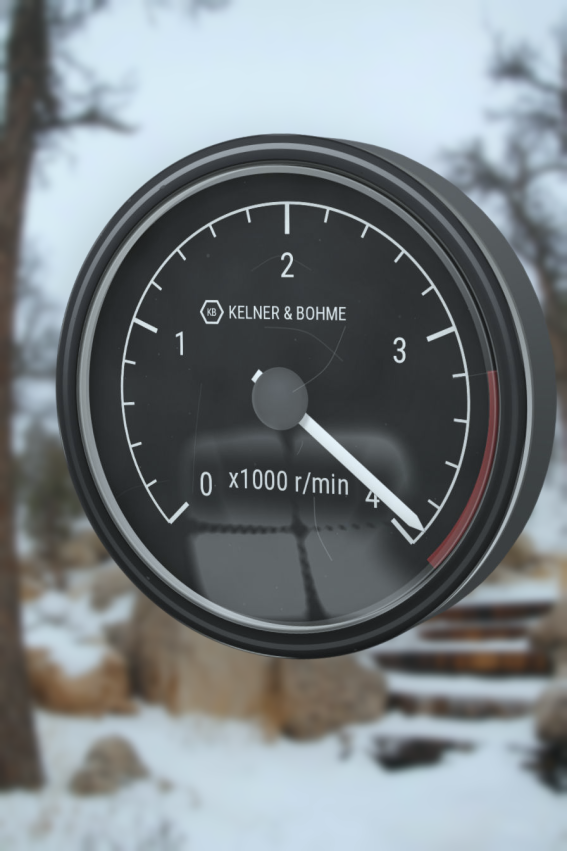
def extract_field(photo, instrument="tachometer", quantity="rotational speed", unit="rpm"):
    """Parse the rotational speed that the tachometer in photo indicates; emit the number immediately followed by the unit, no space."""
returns 3900rpm
